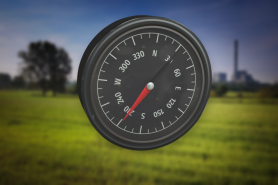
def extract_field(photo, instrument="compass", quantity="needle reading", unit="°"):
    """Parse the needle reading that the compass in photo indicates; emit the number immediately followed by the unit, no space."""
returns 210°
